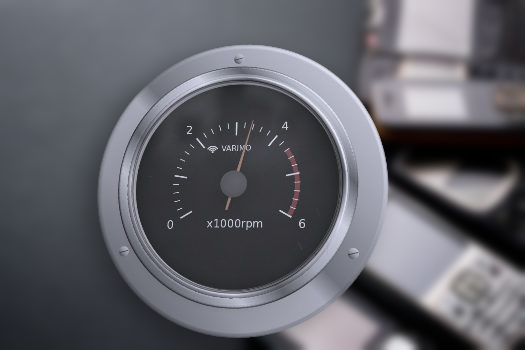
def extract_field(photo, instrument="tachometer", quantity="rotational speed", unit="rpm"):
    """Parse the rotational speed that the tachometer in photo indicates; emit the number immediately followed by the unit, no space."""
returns 3400rpm
